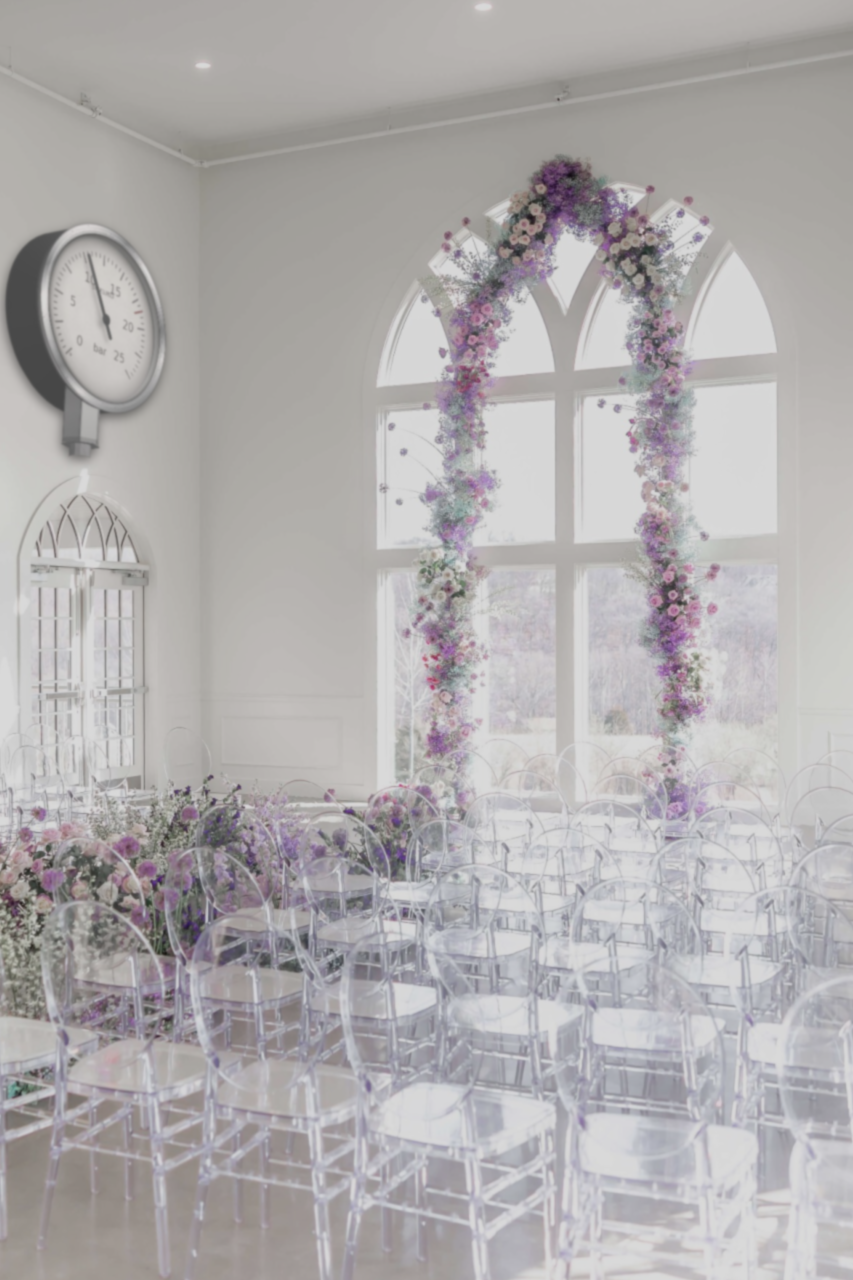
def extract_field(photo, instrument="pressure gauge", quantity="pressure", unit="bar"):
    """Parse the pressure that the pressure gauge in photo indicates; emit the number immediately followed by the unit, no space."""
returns 10bar
